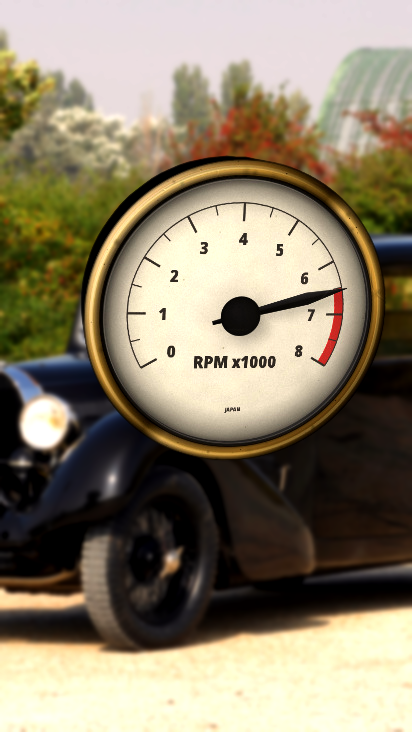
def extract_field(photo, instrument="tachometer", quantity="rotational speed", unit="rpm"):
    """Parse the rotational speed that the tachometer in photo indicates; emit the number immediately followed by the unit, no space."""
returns 6500rpm
